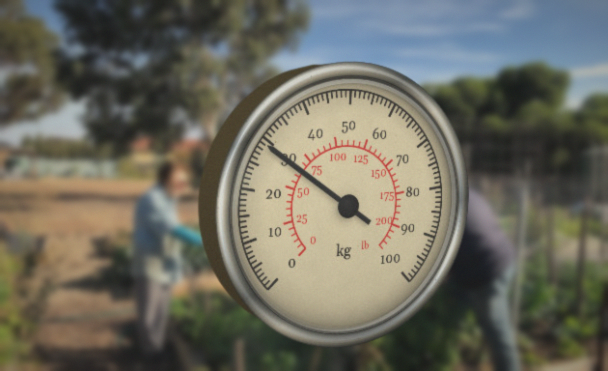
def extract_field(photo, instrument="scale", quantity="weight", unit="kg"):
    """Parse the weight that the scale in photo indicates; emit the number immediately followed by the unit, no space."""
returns 29kg
